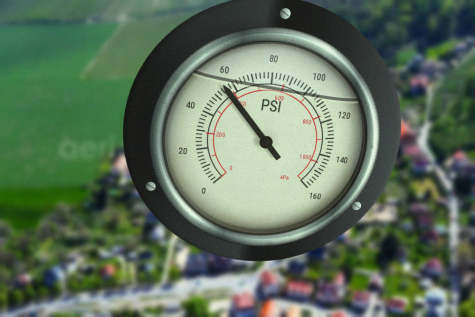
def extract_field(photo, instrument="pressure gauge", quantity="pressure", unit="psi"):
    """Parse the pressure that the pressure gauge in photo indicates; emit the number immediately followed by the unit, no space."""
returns 56psi
